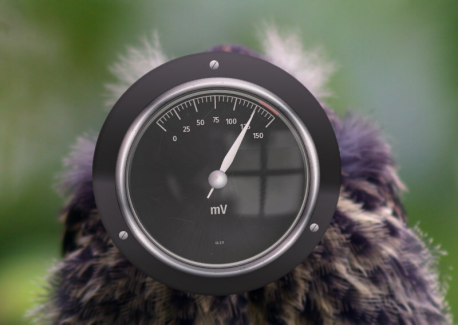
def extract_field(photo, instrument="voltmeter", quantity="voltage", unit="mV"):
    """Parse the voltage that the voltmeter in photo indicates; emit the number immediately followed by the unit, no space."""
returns 125mV
